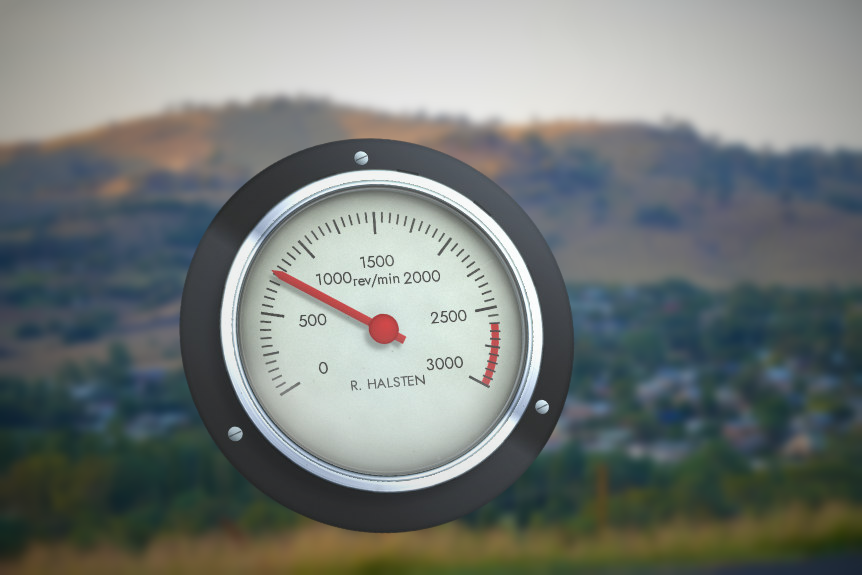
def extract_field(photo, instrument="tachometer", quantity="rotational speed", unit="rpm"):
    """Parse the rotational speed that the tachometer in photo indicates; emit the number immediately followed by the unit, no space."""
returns 750rpm
